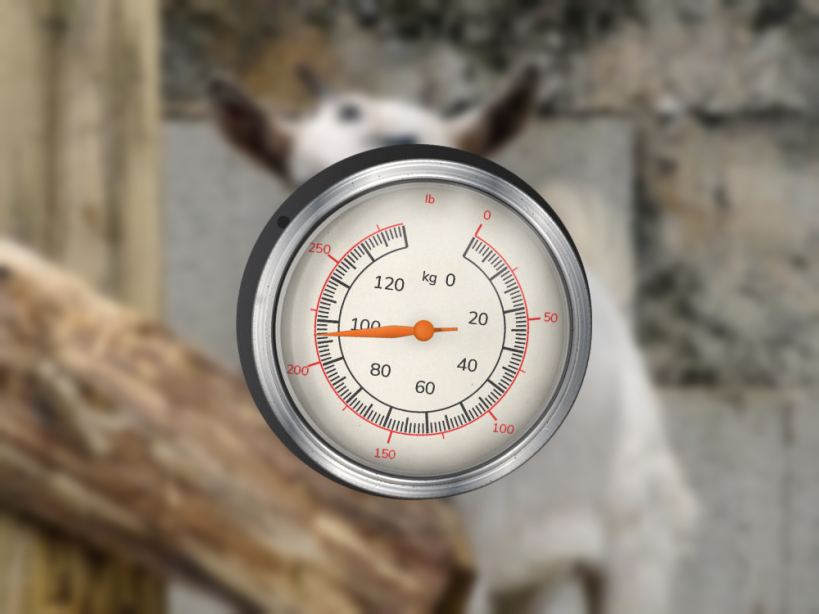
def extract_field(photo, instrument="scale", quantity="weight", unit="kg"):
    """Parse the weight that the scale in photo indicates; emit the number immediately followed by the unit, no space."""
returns 97kg
